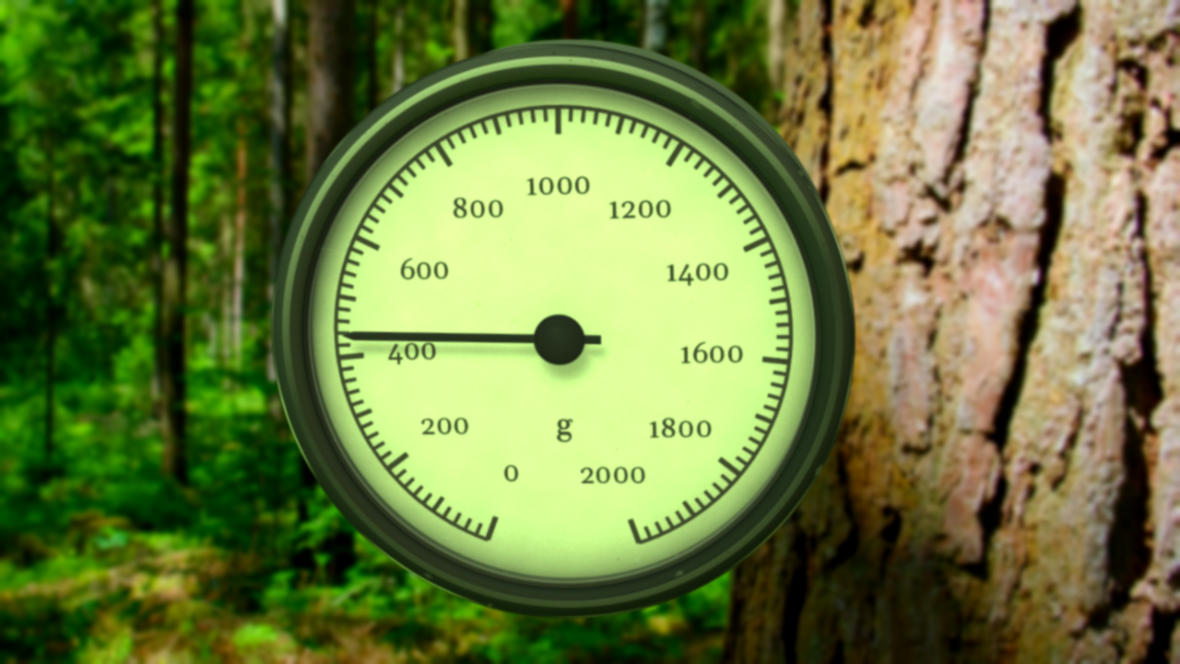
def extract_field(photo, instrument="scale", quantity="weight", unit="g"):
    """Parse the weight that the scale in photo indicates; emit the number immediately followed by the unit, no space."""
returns 440g
